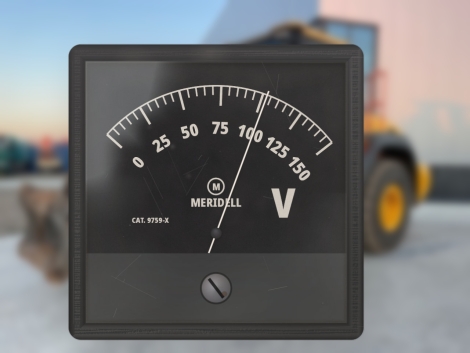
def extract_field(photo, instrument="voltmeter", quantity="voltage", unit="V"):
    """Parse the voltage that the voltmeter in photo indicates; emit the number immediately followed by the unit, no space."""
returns 102.5V
